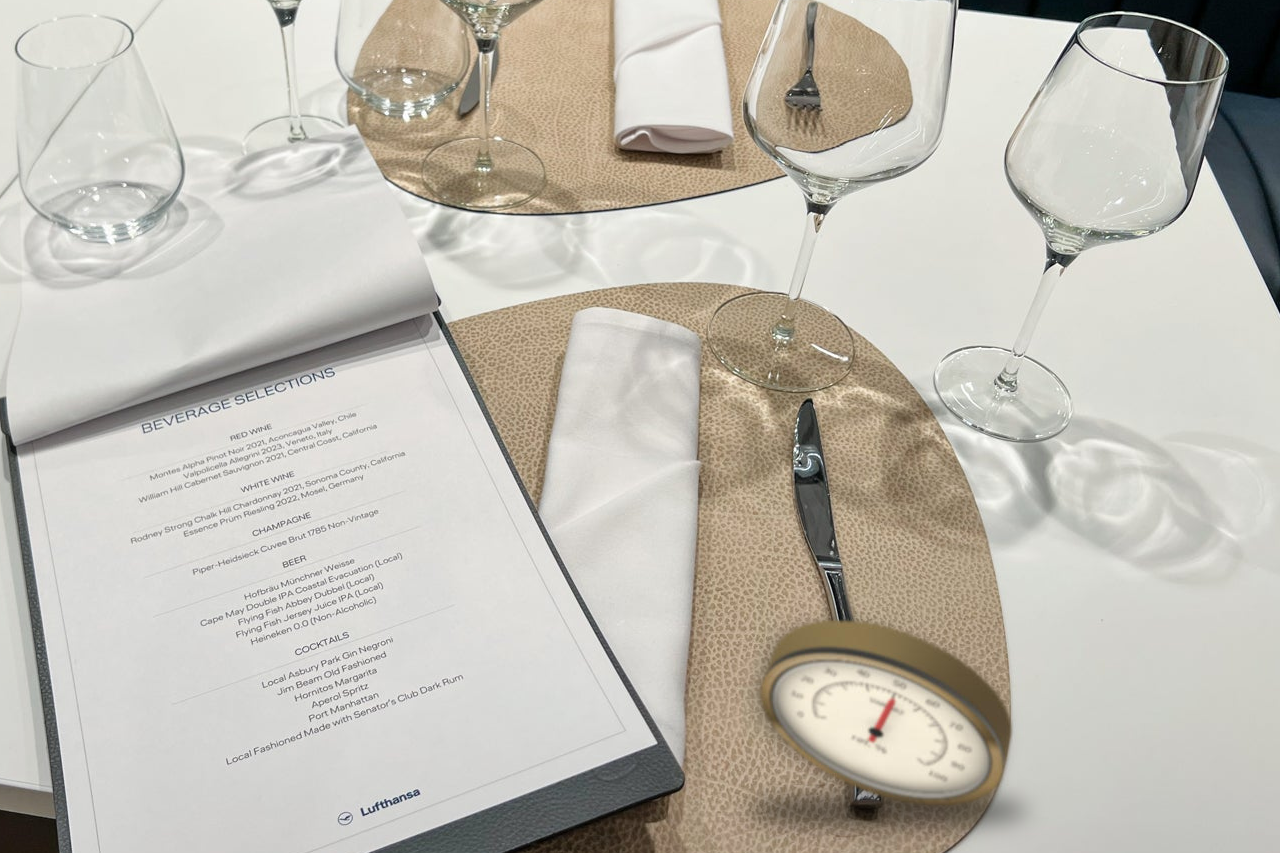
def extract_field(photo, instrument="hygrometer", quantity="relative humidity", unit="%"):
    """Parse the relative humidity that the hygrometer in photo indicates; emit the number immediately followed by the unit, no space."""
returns 50%
